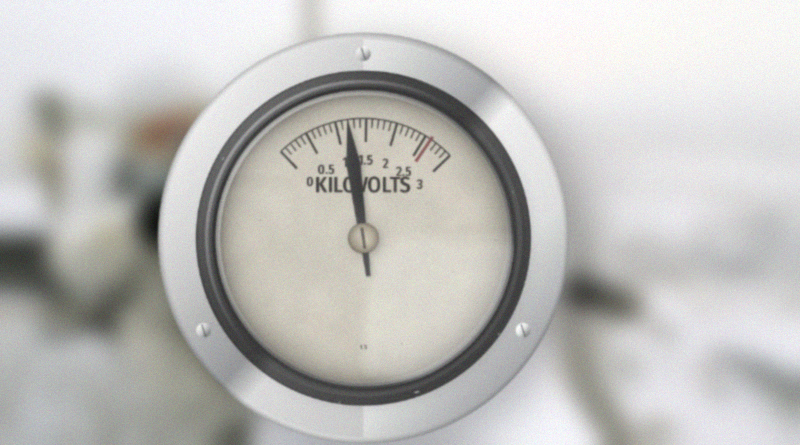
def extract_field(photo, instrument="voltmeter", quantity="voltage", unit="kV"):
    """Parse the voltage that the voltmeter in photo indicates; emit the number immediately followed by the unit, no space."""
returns 1.2kV
